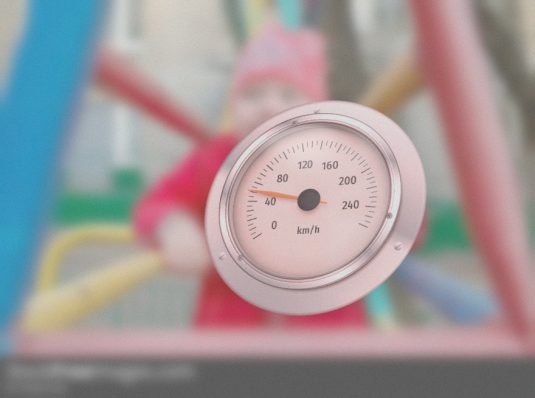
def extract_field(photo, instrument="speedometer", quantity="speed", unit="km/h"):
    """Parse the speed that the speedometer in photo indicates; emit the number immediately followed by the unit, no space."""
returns 50km/h
